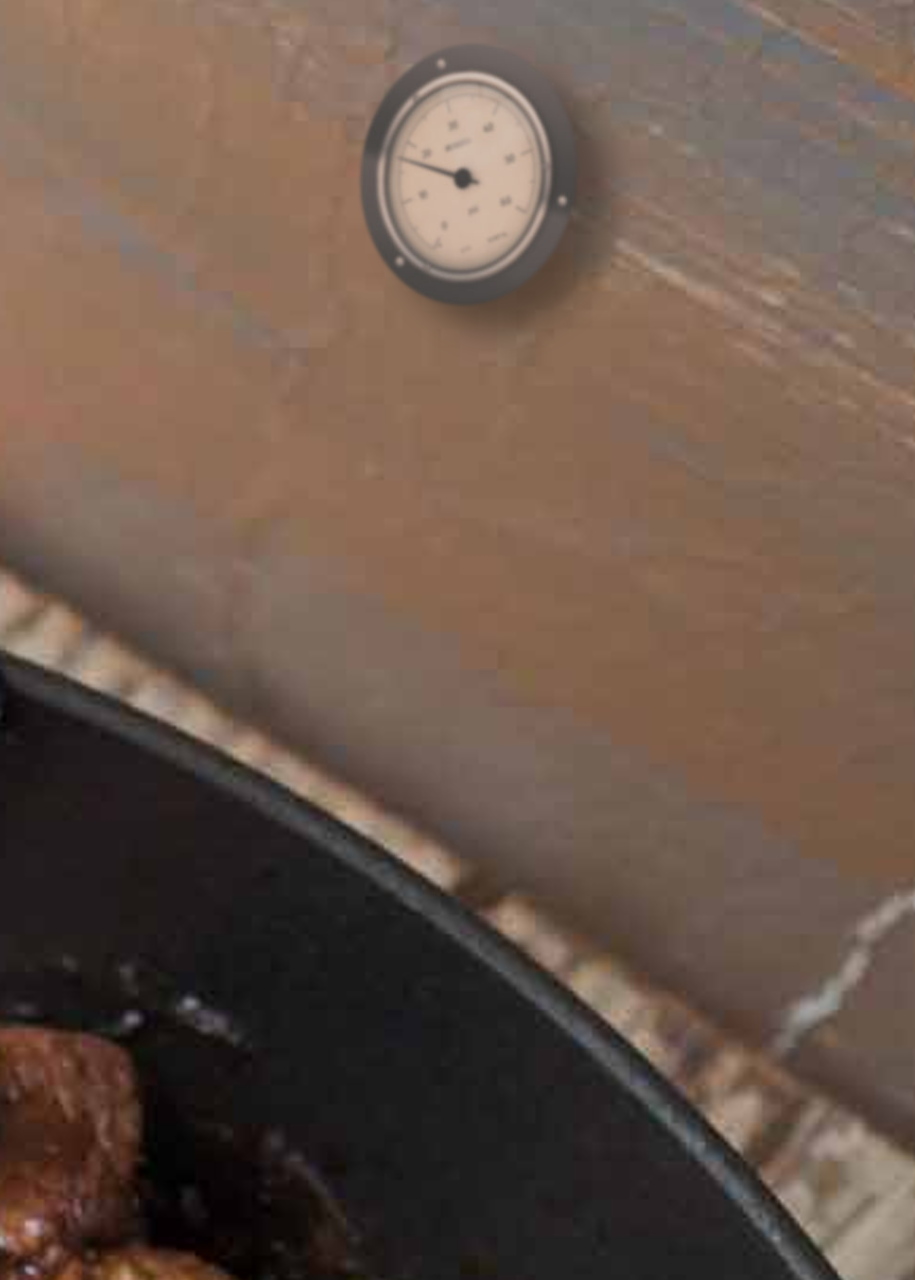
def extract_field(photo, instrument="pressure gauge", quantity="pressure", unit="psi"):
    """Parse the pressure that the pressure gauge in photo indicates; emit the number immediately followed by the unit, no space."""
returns 17.5psi
